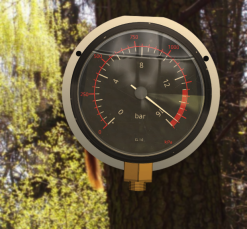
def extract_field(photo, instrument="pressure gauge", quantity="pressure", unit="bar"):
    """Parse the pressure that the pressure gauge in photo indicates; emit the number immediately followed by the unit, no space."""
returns 15.5bar
